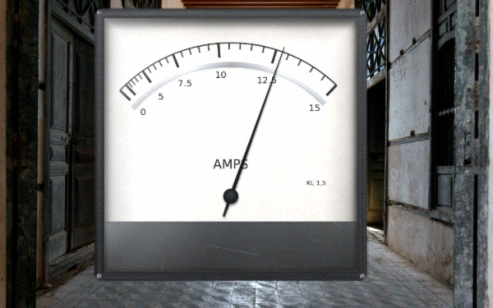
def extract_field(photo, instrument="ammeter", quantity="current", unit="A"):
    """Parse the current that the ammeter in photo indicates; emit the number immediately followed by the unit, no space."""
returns 12.75A
